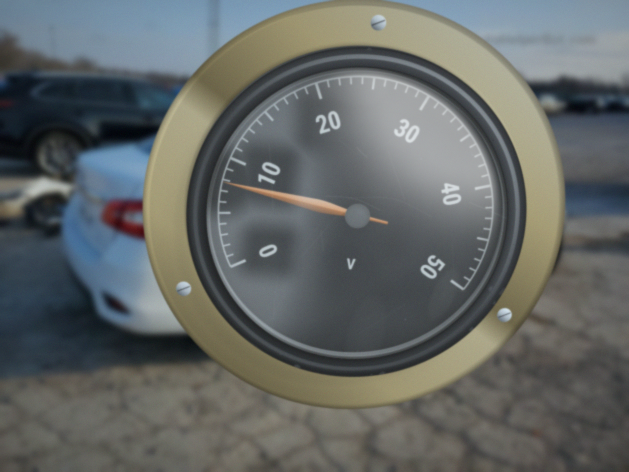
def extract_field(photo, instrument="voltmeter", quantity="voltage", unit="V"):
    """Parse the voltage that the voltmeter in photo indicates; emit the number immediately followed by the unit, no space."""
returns 8V
